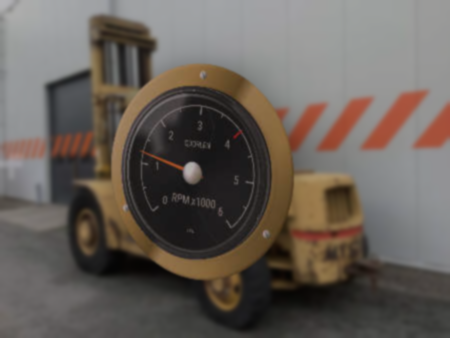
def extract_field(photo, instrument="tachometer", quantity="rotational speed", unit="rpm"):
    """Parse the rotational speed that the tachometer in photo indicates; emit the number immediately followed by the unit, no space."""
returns 1250rpm
